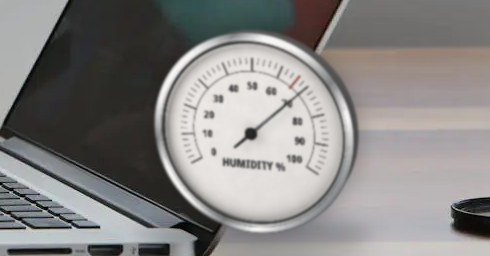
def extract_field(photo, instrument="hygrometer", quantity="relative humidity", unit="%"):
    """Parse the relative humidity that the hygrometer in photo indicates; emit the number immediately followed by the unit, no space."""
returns 70%
